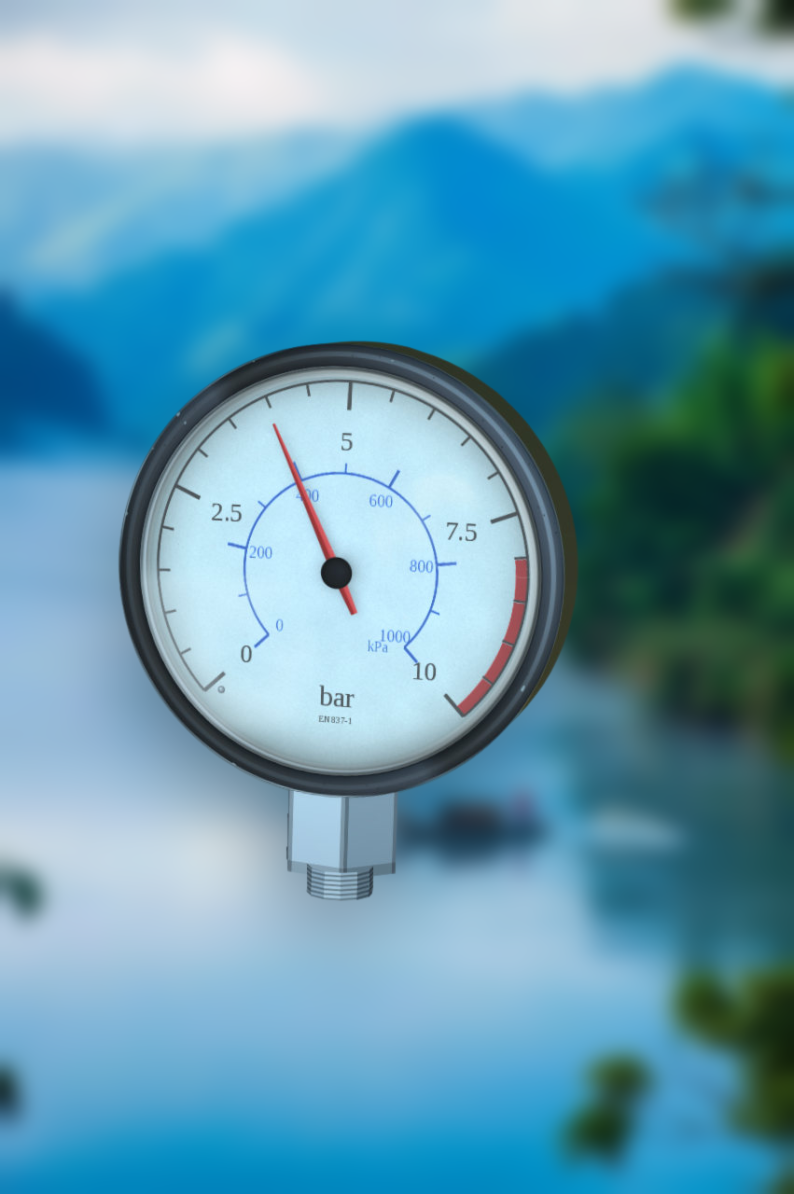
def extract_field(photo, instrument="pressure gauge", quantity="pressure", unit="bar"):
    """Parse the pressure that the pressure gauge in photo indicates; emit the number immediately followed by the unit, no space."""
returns 4bar
